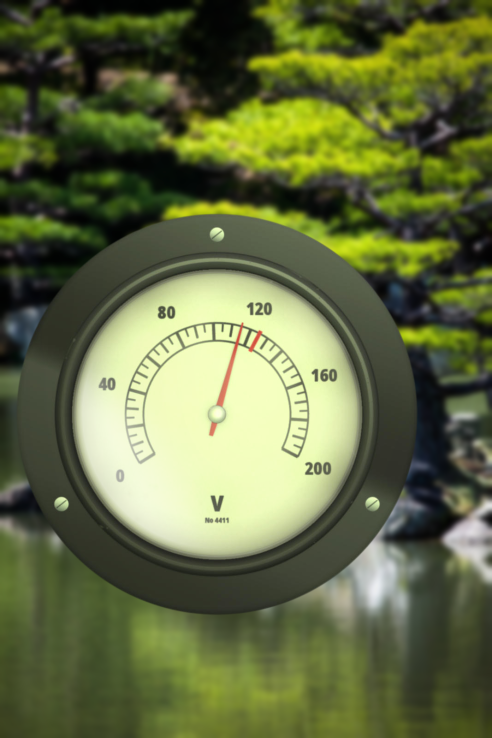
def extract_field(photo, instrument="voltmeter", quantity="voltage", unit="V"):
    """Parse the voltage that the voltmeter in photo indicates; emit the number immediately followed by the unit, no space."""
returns 115V
